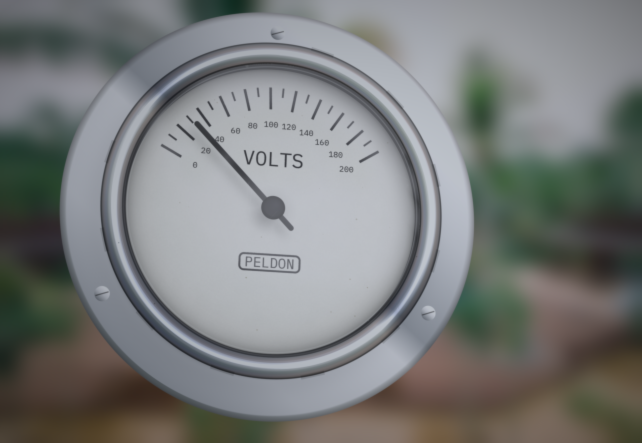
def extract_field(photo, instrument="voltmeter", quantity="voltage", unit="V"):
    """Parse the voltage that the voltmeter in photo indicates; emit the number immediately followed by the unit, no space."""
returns 30V
